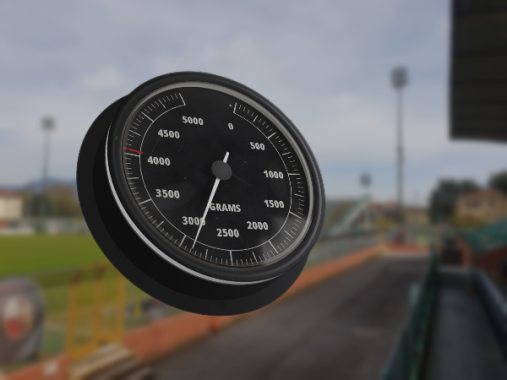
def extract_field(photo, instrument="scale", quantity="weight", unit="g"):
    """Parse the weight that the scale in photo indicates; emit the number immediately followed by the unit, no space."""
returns 2900g
